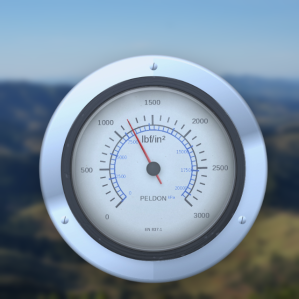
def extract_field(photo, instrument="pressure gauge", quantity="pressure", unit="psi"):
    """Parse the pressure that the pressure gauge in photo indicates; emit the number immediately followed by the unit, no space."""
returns 1200psi
